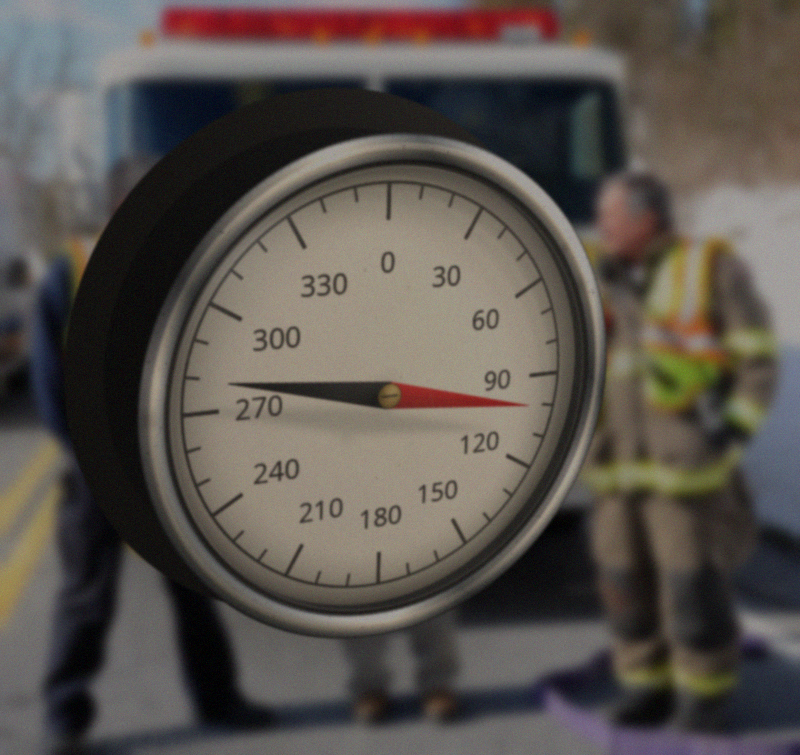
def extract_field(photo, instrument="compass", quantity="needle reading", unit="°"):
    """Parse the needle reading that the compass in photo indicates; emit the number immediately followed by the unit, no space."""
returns 100°
